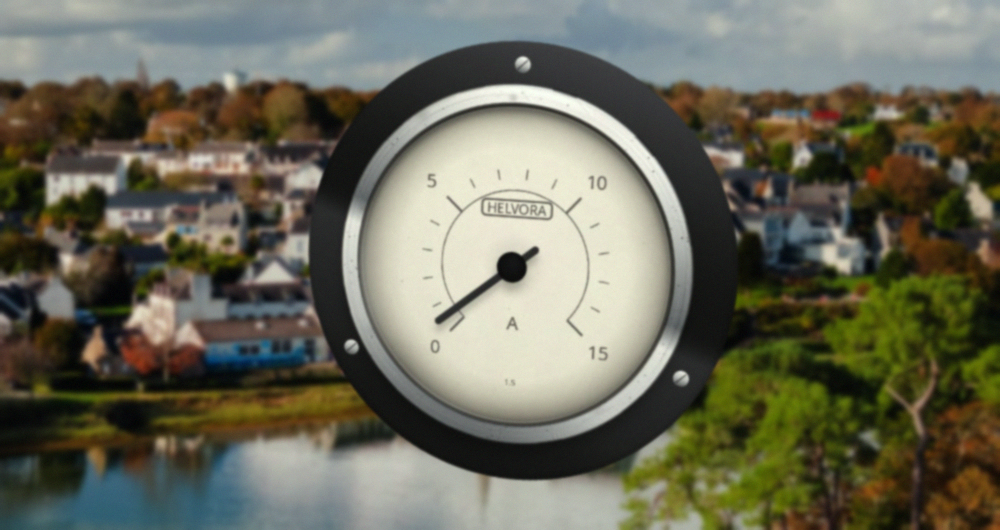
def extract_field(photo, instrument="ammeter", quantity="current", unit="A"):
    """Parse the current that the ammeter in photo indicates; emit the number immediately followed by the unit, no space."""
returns 0.5A
